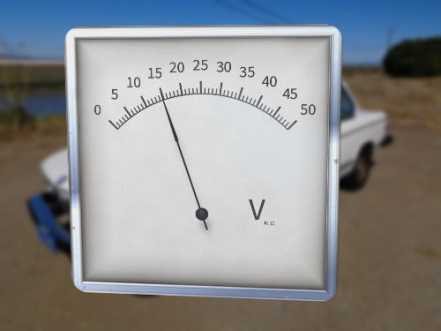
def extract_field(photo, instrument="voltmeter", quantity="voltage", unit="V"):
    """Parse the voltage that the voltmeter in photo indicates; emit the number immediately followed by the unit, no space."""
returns 15V
